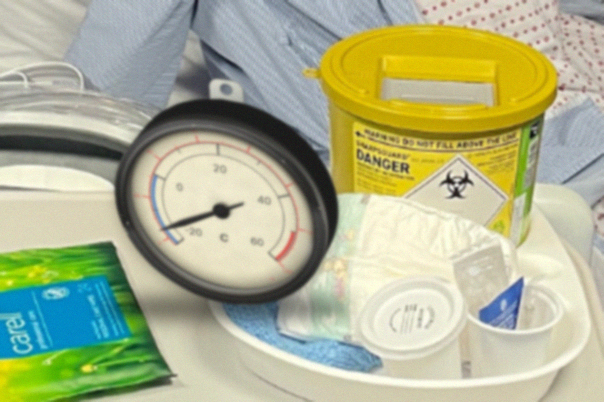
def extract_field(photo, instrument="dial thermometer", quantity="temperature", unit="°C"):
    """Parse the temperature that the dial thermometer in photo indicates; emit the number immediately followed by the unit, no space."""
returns -15°C
